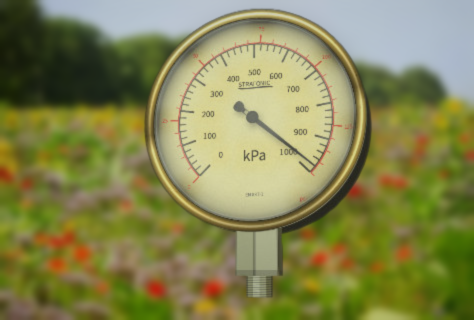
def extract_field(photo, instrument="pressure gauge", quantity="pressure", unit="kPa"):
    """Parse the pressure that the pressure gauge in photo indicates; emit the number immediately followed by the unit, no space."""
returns 980kPa
